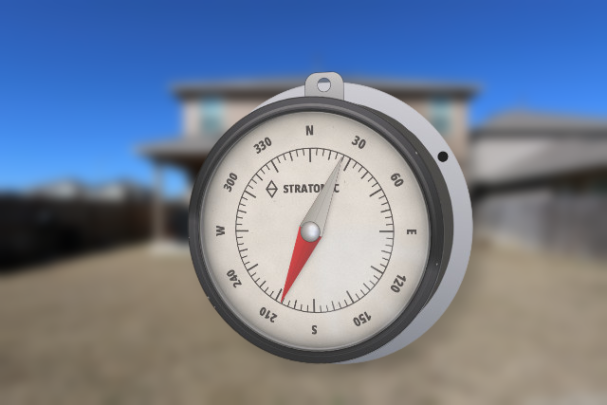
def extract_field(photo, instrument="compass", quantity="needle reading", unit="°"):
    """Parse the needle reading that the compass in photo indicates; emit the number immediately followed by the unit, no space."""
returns 205°
